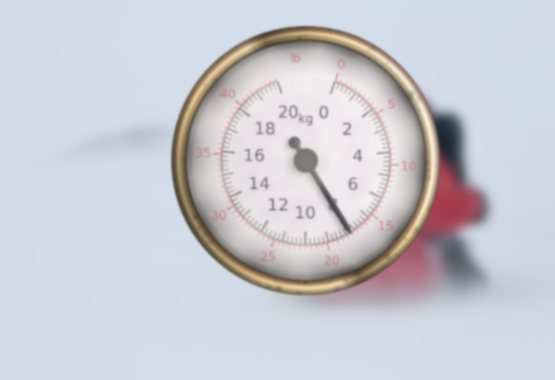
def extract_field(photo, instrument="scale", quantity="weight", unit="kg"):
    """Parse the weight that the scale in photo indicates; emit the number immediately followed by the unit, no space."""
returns 8kg
